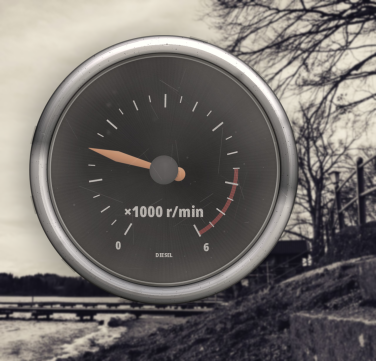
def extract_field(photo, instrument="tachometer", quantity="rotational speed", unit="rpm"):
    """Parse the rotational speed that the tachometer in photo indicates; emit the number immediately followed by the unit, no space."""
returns 1500rpm
